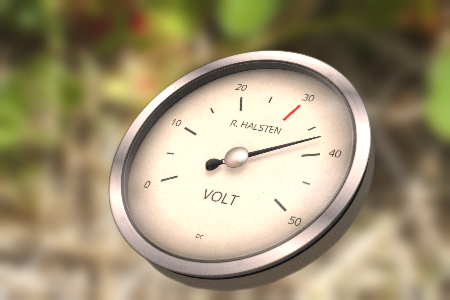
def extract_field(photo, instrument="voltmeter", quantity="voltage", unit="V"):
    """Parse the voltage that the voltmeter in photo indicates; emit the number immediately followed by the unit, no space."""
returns 37.5V
